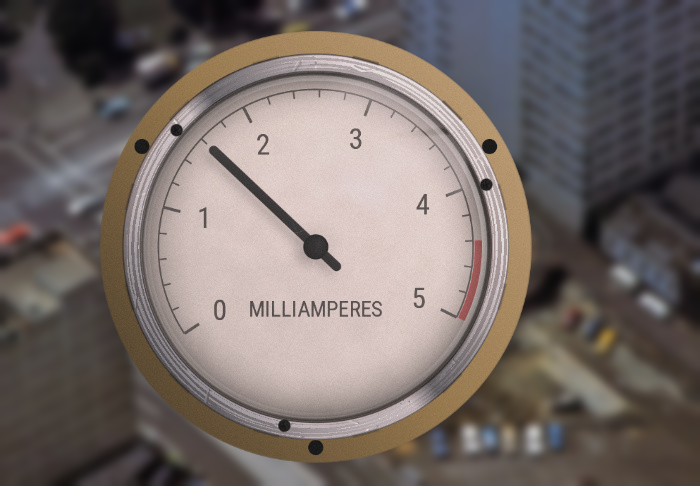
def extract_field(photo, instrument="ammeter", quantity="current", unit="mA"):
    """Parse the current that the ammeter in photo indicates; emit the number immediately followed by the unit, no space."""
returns 1.6mA
